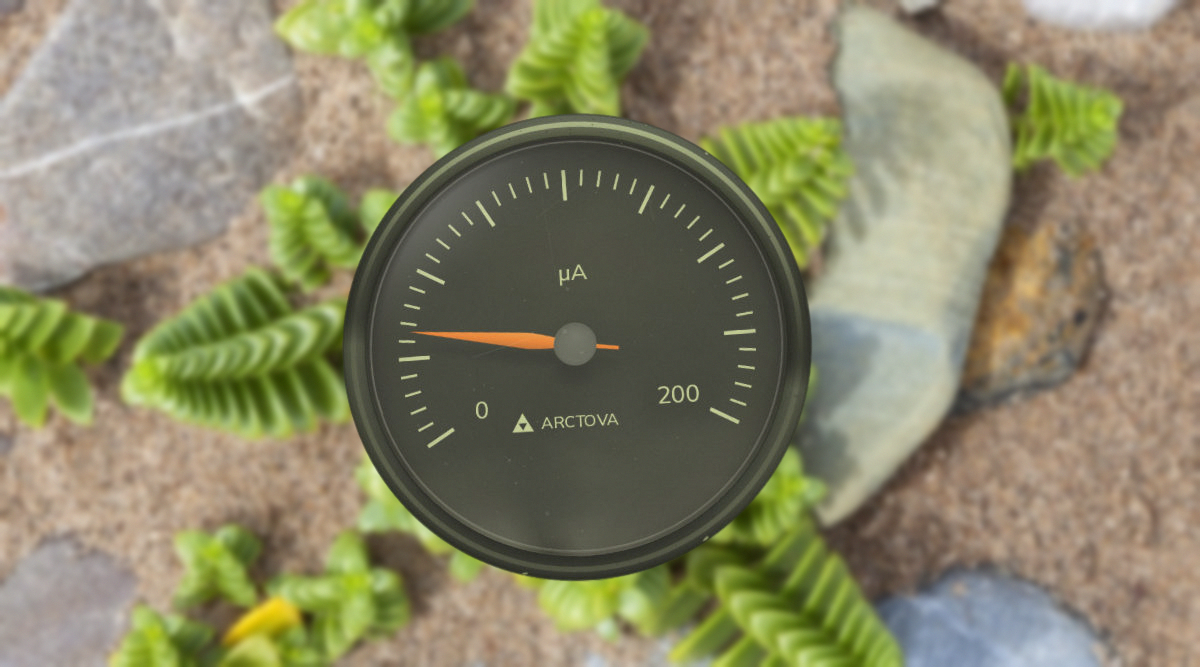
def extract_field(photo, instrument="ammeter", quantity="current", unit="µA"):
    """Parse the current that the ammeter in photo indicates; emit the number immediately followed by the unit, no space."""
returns 32.5µA
